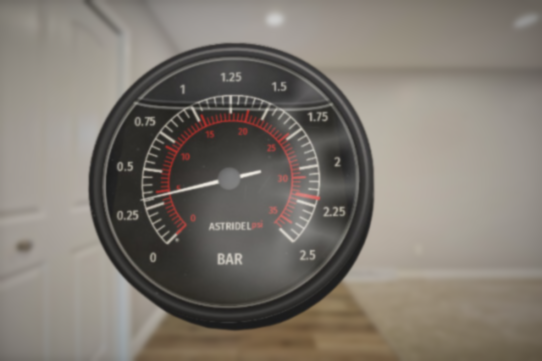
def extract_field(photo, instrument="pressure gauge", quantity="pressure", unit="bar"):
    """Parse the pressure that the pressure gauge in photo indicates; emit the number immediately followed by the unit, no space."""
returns 0.3bar
